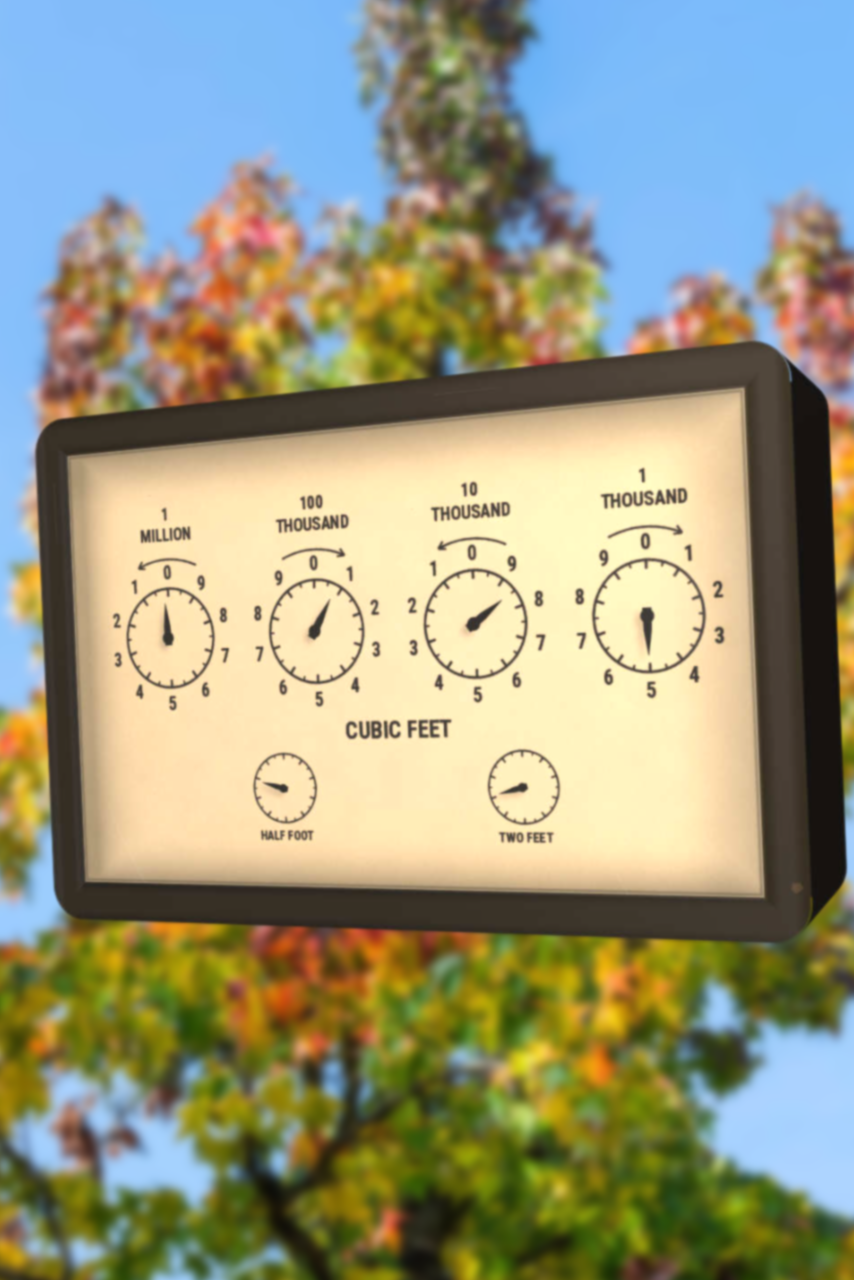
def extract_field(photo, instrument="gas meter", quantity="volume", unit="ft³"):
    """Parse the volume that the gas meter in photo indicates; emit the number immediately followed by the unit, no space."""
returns 8500ft³
